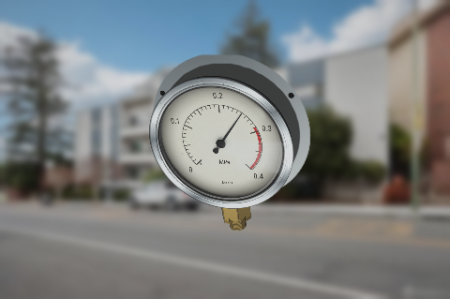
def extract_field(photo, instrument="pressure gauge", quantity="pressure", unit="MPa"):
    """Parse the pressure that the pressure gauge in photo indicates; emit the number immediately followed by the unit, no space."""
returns 0.25MPa
